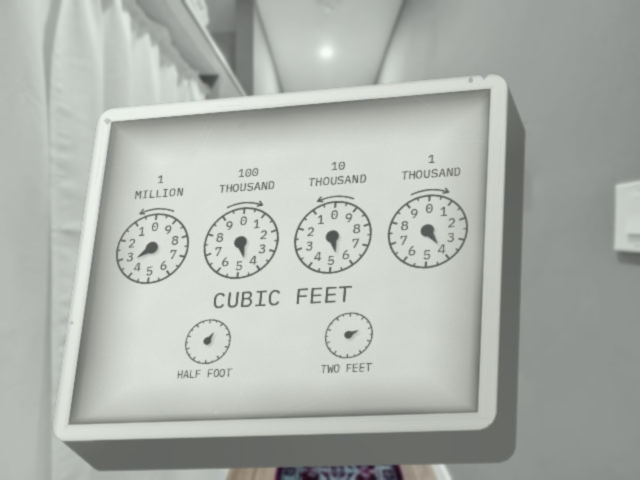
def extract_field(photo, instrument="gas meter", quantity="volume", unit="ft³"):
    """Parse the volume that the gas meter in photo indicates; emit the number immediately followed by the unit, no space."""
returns 345400ft³
